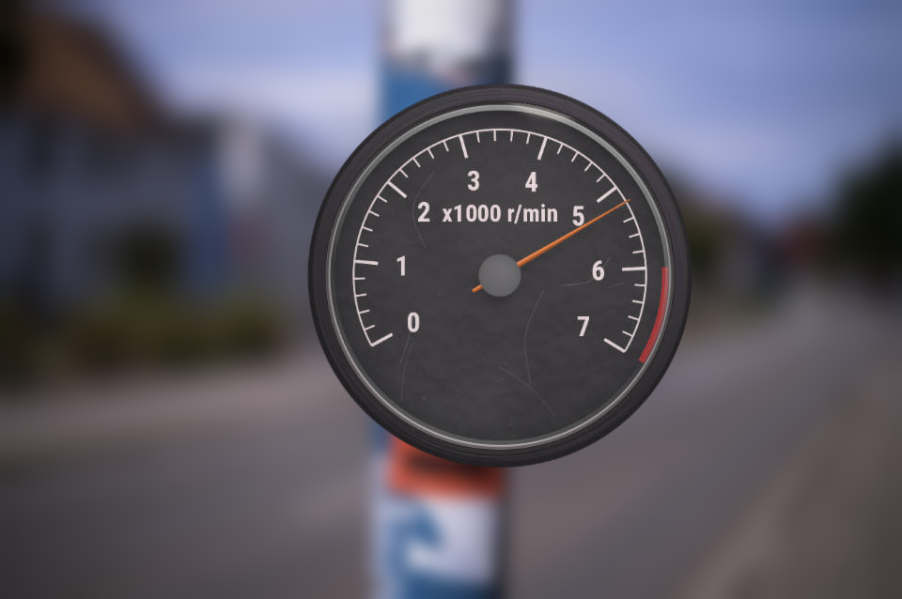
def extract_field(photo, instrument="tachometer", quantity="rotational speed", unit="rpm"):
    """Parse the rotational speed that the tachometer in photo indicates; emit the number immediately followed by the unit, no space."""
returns 5200rpm
